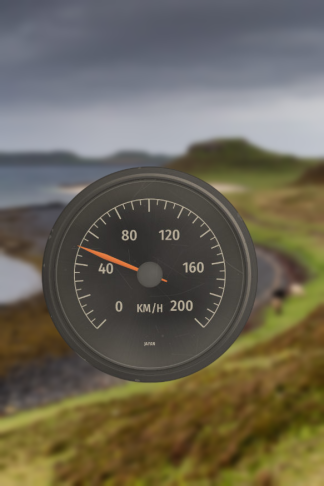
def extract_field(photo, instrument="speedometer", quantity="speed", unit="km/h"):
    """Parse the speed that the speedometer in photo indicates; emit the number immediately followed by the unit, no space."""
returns 50km/h
